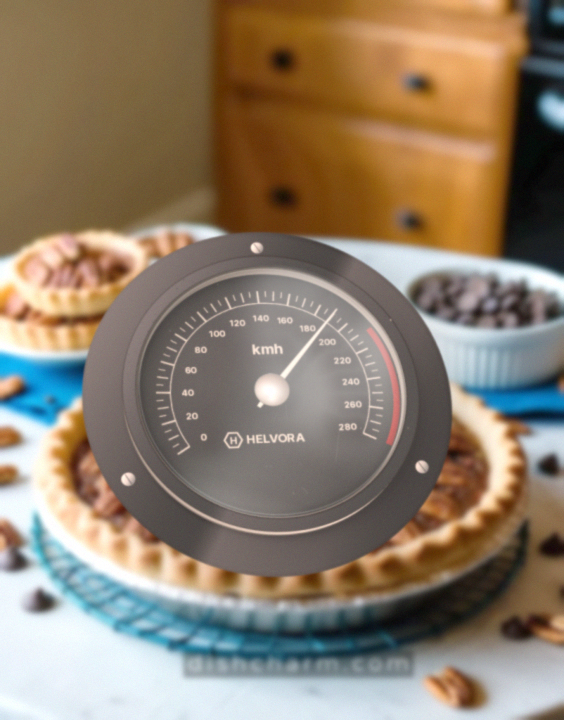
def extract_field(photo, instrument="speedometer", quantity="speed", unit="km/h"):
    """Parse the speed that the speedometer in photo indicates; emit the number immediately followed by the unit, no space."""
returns 190km/h
